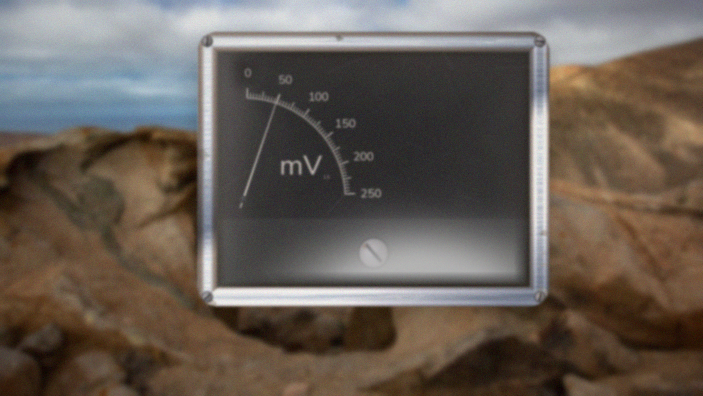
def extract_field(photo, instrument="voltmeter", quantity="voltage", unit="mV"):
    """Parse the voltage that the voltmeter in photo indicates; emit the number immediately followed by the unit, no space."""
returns 50mV
